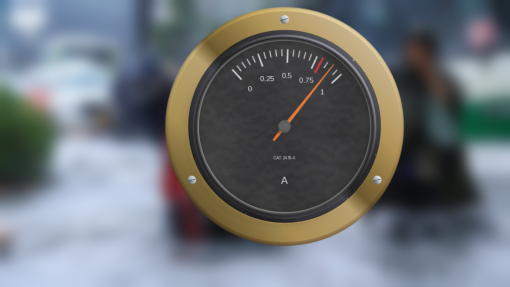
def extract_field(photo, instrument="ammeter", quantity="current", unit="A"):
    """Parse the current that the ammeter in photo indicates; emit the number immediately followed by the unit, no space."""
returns 0.9A
